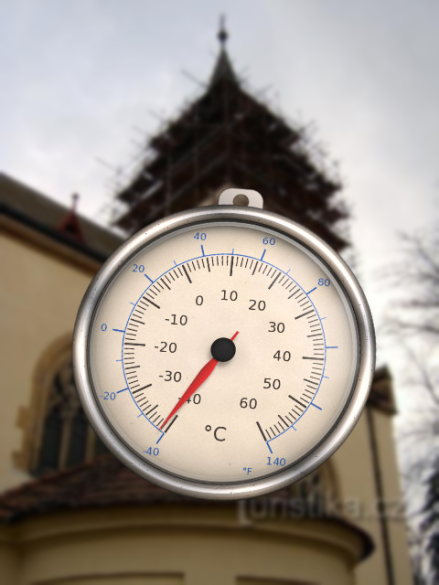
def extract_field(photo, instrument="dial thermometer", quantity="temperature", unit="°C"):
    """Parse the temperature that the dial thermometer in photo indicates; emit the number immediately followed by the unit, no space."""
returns -39°C
